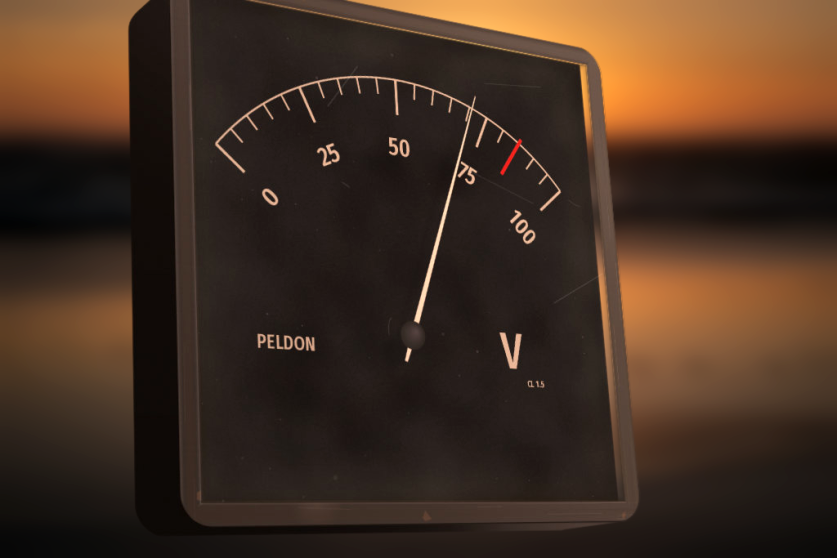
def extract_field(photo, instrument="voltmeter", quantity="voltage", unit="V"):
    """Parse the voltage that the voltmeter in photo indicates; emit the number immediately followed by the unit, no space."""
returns 70V
